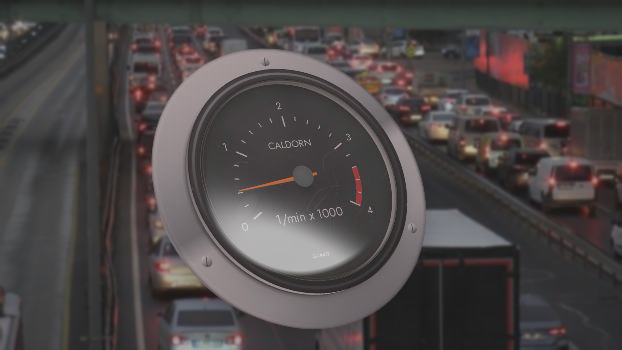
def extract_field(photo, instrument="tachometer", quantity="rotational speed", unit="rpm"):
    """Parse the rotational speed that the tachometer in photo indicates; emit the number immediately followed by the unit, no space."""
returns 400rpm
